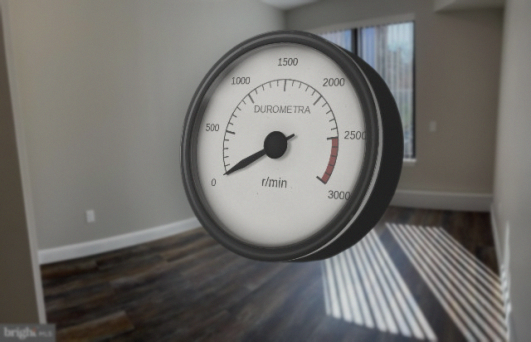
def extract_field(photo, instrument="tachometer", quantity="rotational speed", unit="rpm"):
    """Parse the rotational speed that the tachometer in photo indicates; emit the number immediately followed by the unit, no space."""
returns 0rpm
